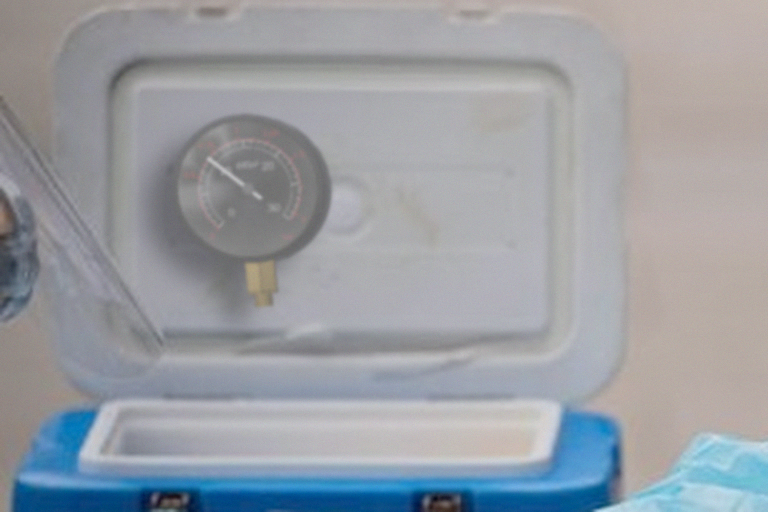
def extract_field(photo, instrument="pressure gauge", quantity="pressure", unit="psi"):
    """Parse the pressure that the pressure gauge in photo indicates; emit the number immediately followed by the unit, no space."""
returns 10psi
